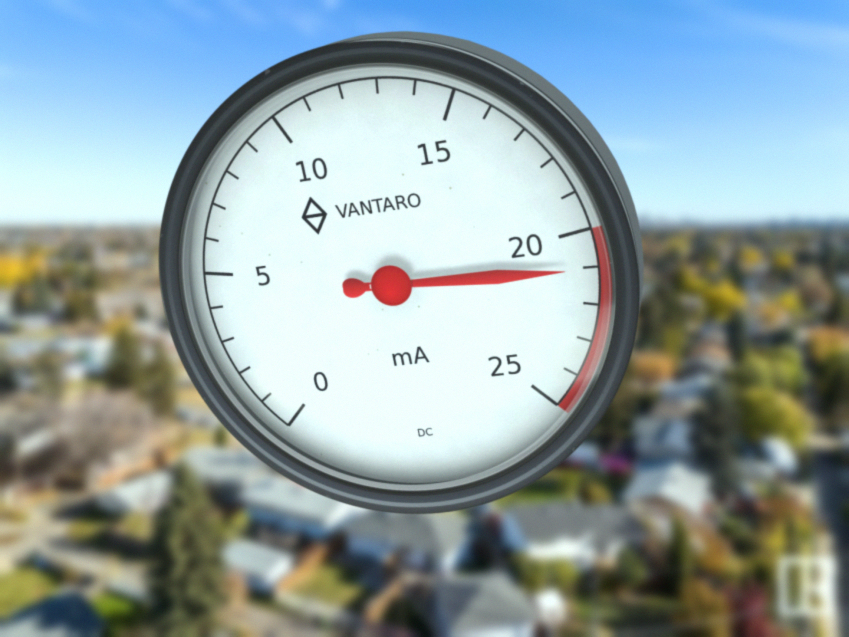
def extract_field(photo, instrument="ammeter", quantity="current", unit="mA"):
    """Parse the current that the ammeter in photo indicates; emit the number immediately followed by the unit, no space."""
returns 21mA
